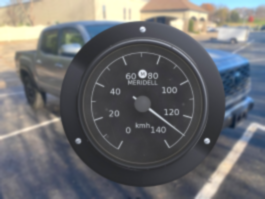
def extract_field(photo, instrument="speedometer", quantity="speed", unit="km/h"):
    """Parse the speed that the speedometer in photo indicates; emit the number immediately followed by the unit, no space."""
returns 130km/h
